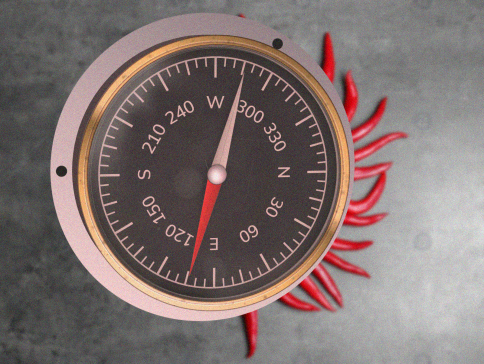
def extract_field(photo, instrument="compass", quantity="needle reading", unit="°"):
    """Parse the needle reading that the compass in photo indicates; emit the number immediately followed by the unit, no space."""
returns 105°
